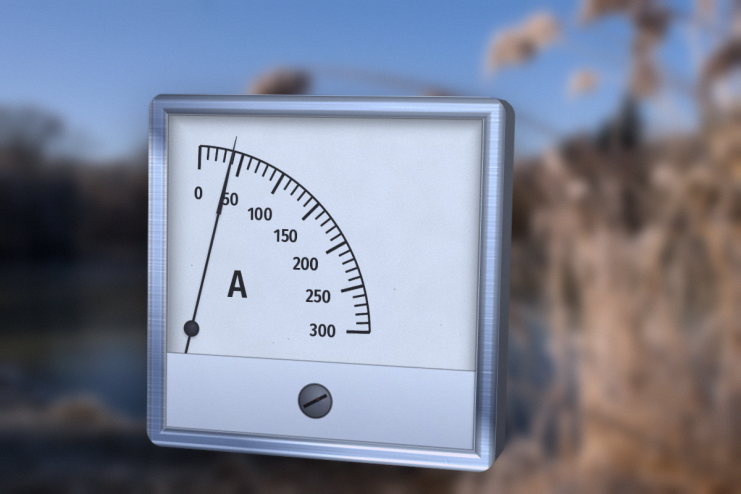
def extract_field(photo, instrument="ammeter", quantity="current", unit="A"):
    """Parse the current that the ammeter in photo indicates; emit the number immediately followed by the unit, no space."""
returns 40A
